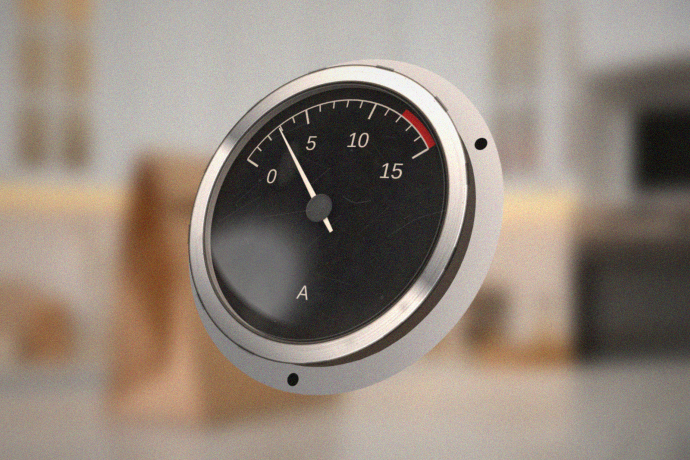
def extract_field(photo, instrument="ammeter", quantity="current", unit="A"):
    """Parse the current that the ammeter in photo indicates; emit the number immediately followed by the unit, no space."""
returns 3A
